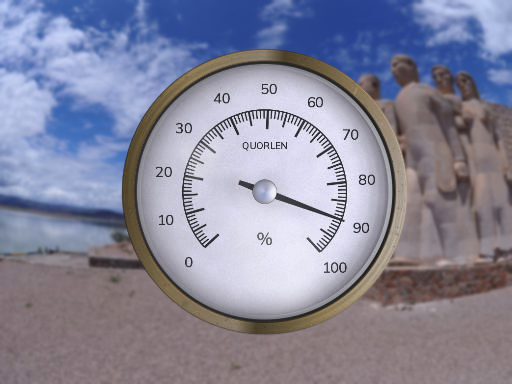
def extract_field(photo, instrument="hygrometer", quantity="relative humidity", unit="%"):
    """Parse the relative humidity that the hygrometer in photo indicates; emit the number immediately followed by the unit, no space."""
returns 90%
